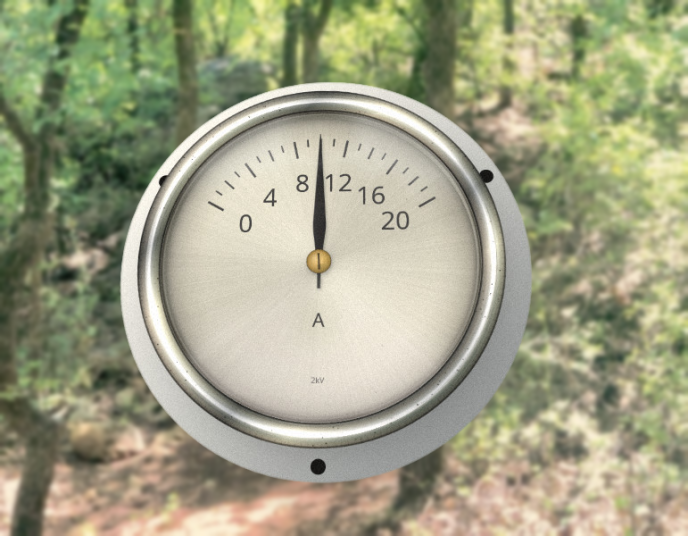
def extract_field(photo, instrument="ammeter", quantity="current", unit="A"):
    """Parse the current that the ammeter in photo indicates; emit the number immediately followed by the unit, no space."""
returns 10A
